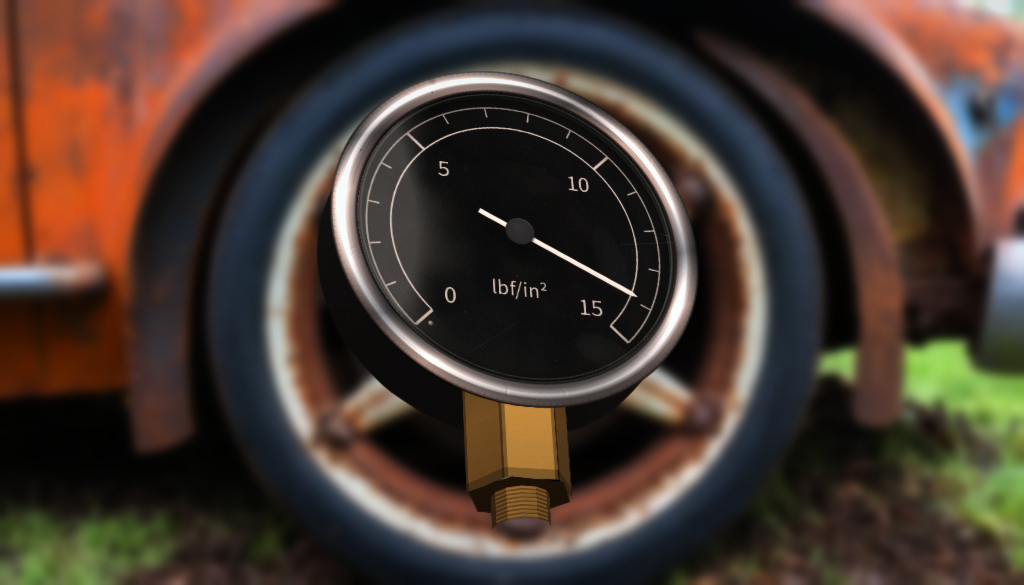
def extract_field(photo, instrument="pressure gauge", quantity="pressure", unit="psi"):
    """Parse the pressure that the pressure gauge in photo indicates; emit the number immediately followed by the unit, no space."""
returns 14psi
